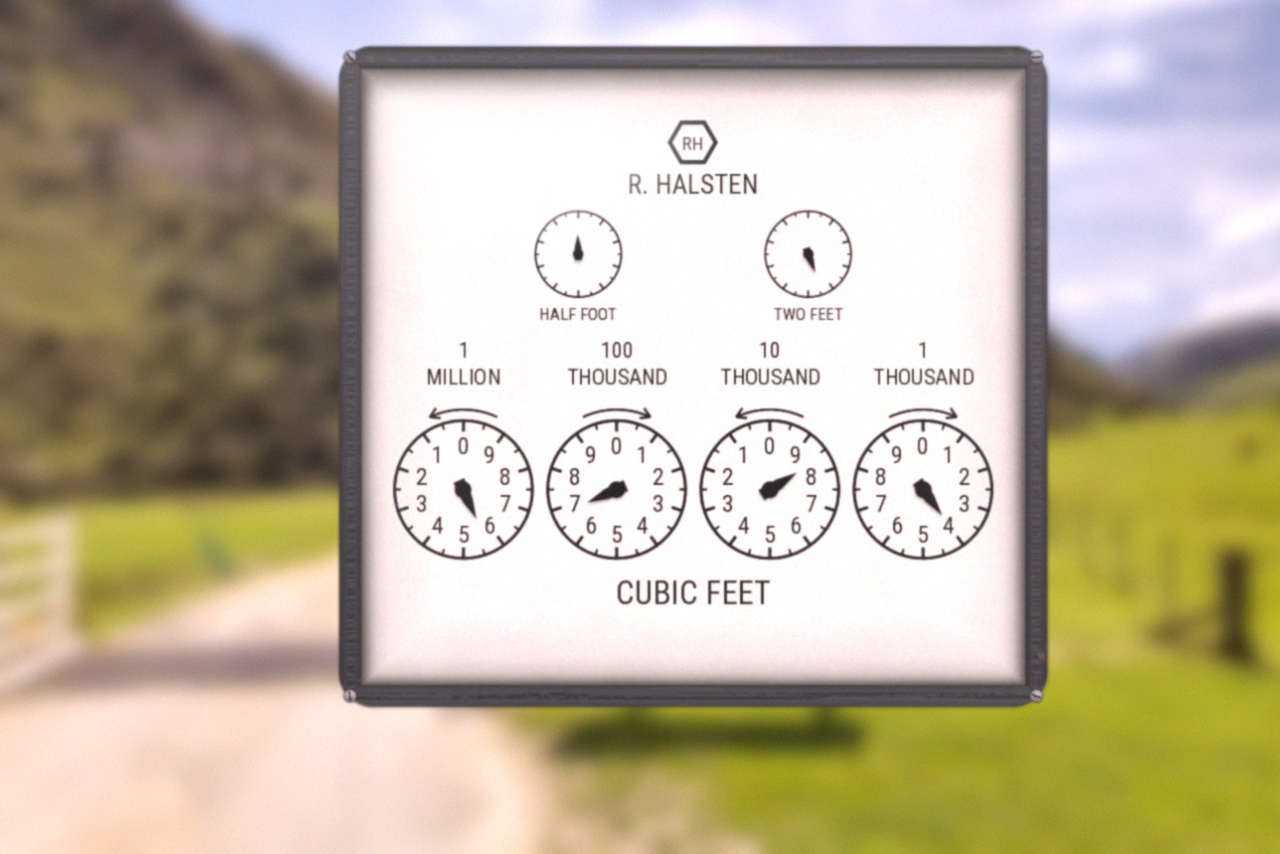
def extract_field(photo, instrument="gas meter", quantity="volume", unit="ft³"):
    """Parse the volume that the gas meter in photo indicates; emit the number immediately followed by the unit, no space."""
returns 568400ft³
